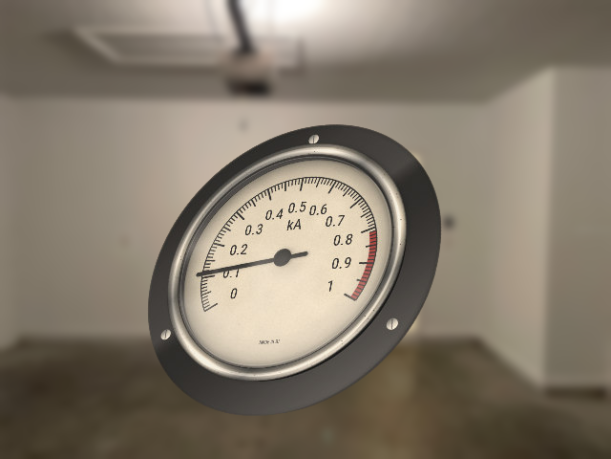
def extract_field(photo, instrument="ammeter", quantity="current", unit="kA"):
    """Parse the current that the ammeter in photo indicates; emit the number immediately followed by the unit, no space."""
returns 0.1kA
